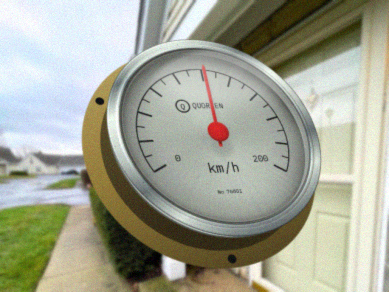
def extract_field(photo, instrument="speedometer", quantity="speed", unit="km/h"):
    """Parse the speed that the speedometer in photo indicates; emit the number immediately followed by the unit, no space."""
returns 100km/h
